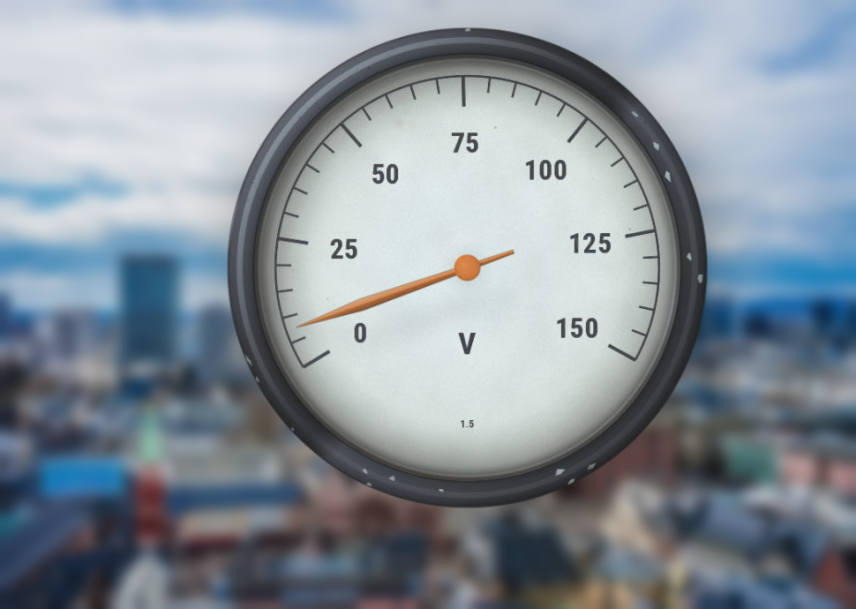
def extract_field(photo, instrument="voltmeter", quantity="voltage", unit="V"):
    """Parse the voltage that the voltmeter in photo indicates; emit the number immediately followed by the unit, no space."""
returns 7.5V
